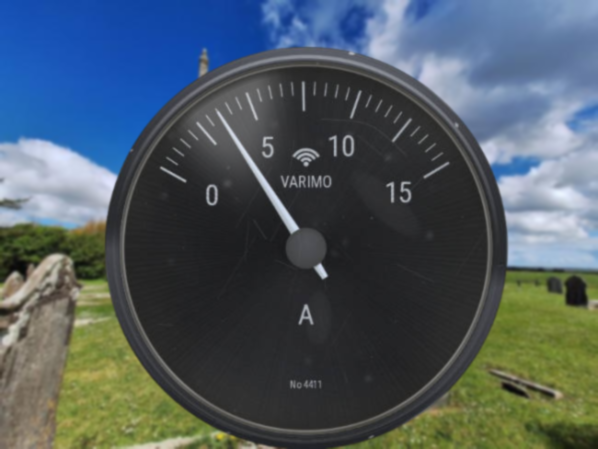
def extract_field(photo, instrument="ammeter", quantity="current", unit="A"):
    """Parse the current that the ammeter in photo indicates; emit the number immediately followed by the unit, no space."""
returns 3.5A
